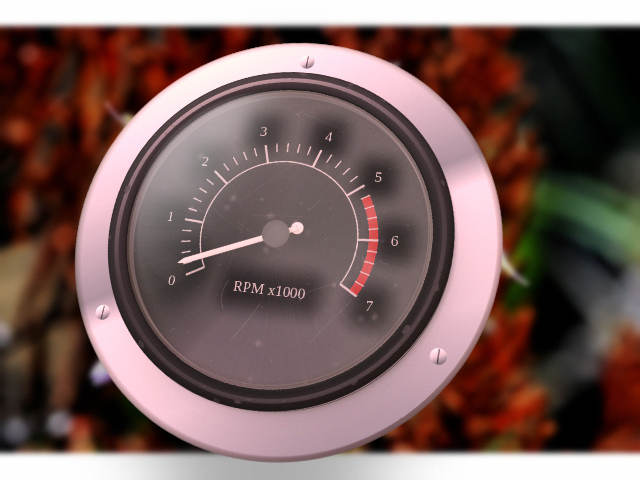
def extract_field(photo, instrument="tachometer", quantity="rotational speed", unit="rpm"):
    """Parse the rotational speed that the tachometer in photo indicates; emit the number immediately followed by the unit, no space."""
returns 200rpm
